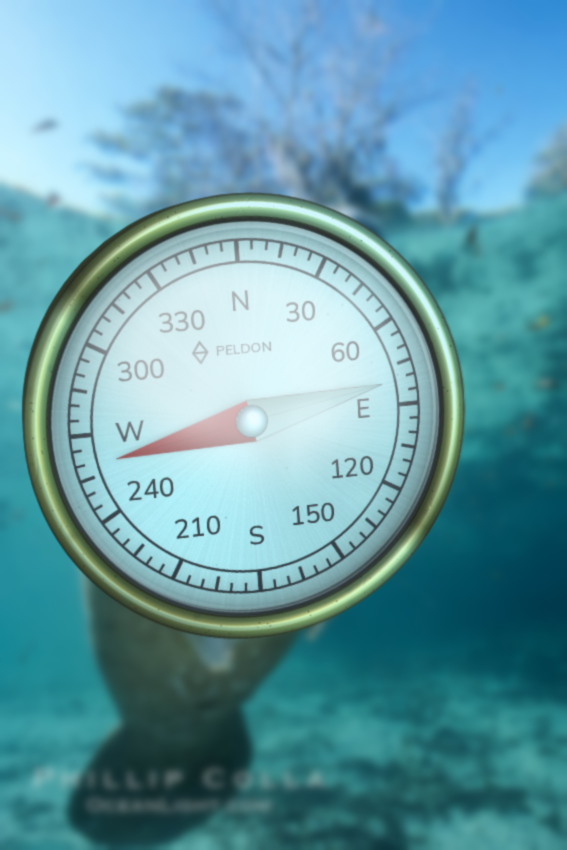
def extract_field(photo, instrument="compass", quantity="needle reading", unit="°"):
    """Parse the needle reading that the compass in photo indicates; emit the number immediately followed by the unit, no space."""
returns 260°
